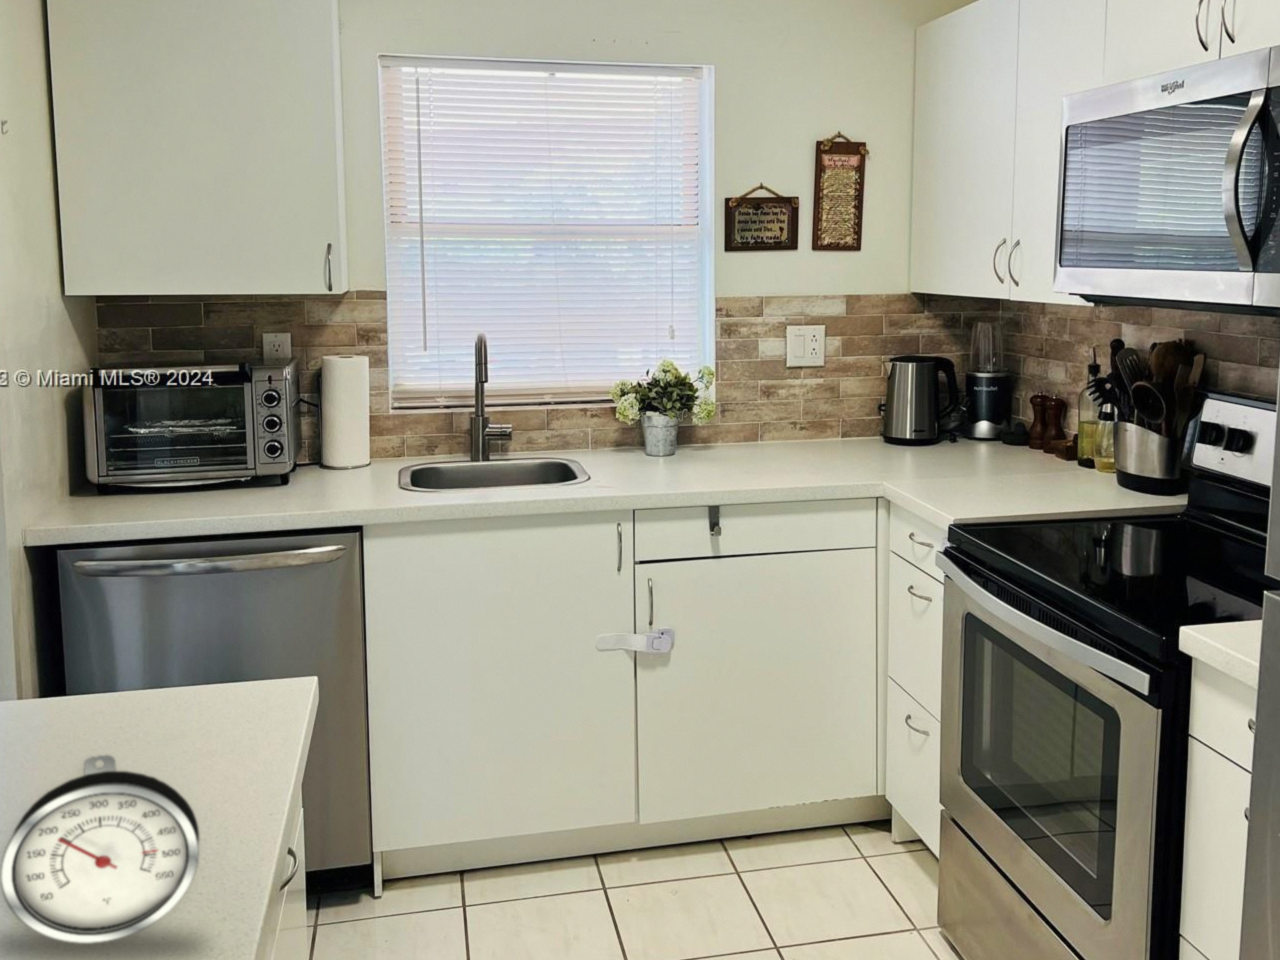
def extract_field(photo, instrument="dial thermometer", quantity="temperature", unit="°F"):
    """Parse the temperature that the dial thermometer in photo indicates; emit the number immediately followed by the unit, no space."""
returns 200°F
